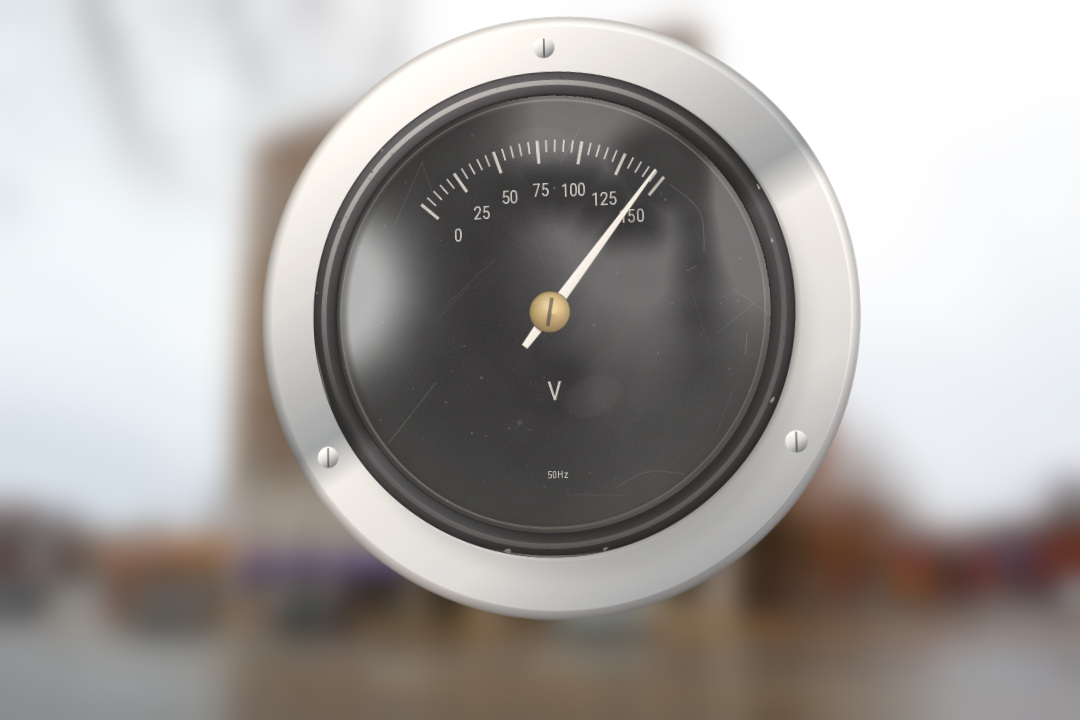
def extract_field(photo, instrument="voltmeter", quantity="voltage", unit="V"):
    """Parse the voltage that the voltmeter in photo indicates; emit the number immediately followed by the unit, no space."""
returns 145V
